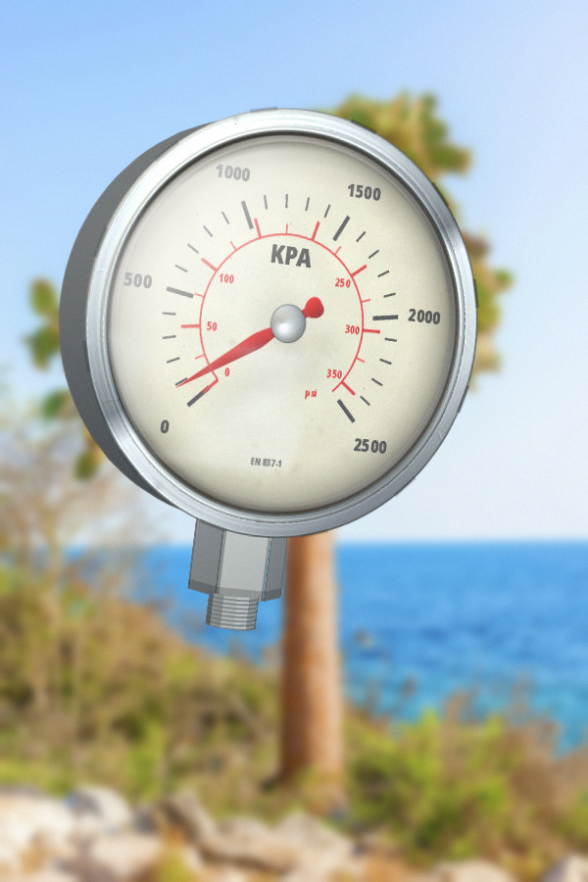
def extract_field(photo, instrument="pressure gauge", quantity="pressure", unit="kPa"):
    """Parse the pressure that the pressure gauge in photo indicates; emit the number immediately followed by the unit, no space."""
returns 100kPa
